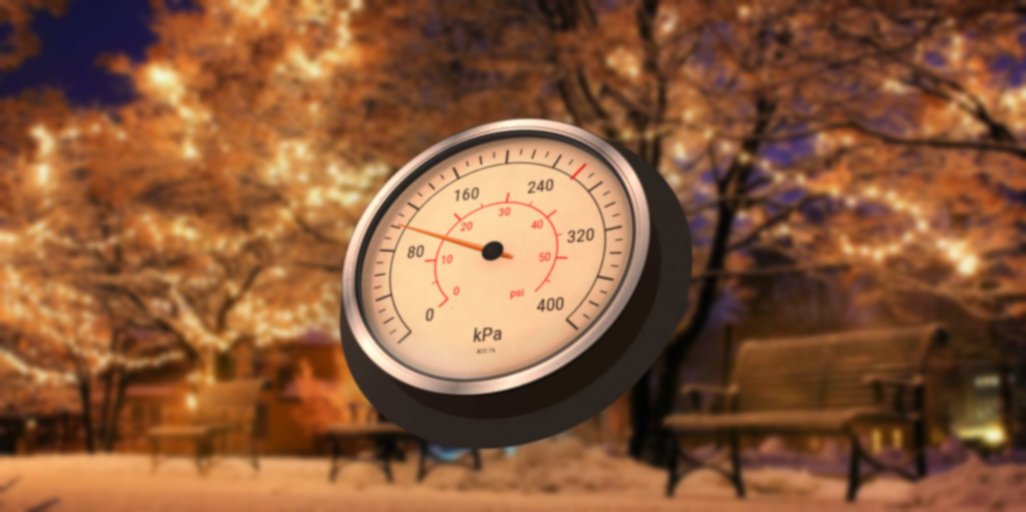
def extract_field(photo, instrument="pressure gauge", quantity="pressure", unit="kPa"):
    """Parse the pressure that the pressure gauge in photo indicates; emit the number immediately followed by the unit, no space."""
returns 100kPa
